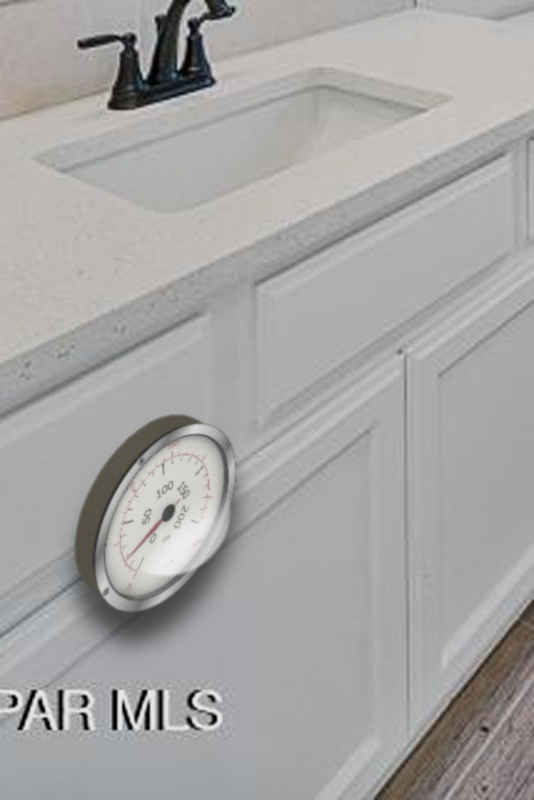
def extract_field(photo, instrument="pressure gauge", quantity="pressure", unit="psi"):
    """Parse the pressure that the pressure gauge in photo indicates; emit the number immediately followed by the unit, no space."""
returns 20psi
